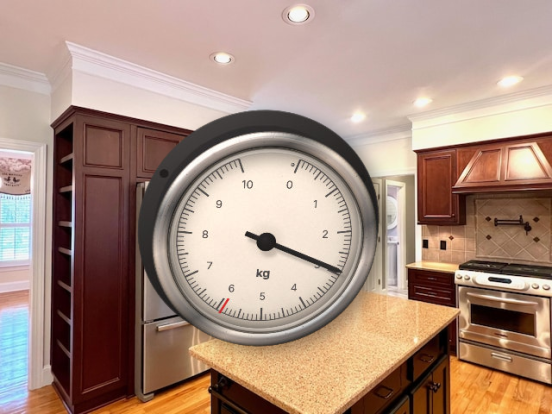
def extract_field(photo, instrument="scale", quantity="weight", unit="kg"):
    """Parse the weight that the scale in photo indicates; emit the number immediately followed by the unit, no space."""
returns 2.9kg
